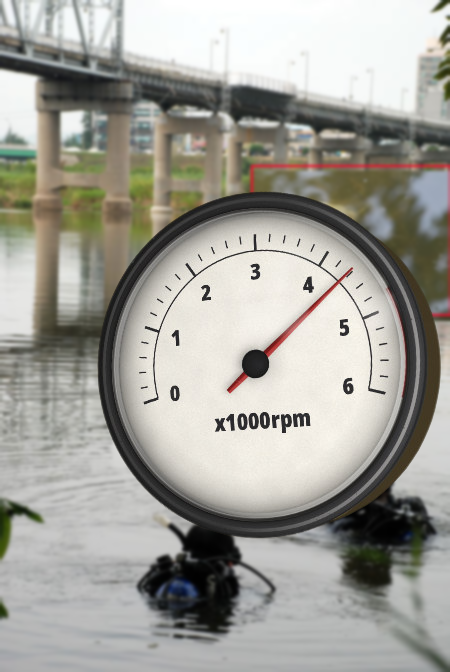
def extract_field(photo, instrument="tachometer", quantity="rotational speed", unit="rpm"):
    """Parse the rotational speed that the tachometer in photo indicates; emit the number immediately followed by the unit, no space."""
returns 4400rpm
